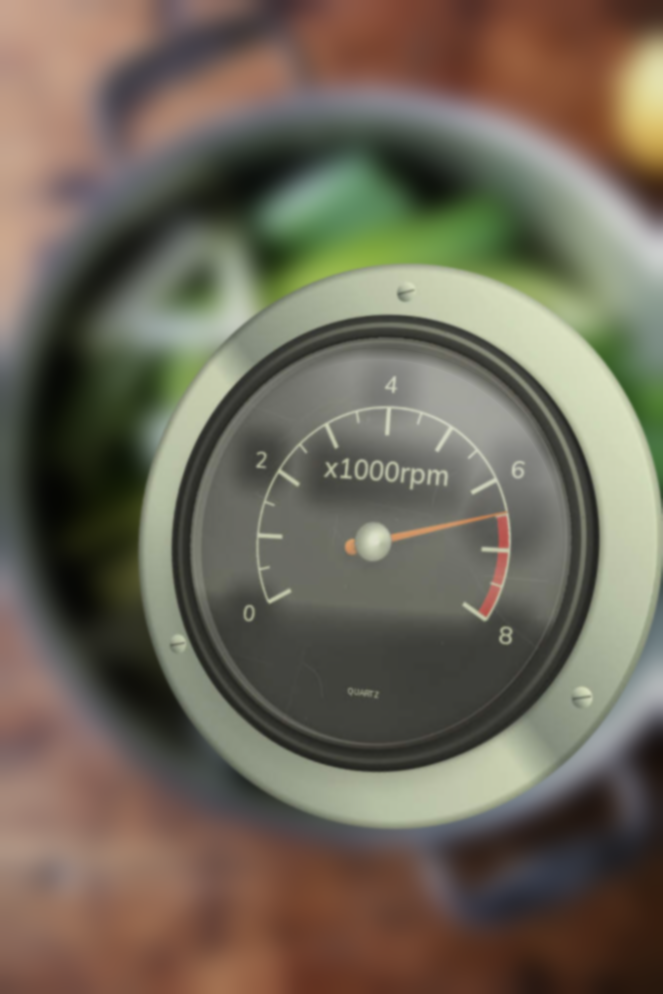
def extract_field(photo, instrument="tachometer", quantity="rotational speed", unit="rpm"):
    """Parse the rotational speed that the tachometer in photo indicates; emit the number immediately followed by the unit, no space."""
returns 6500rpm
